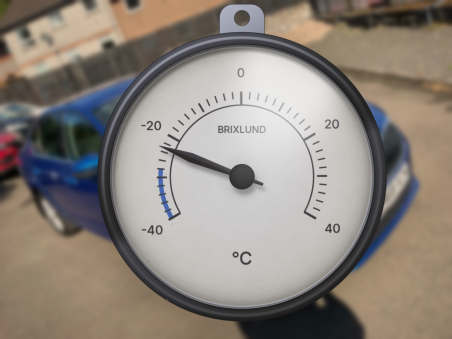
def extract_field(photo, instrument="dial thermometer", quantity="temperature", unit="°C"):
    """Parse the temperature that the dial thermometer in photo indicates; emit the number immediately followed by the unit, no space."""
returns -23°C
